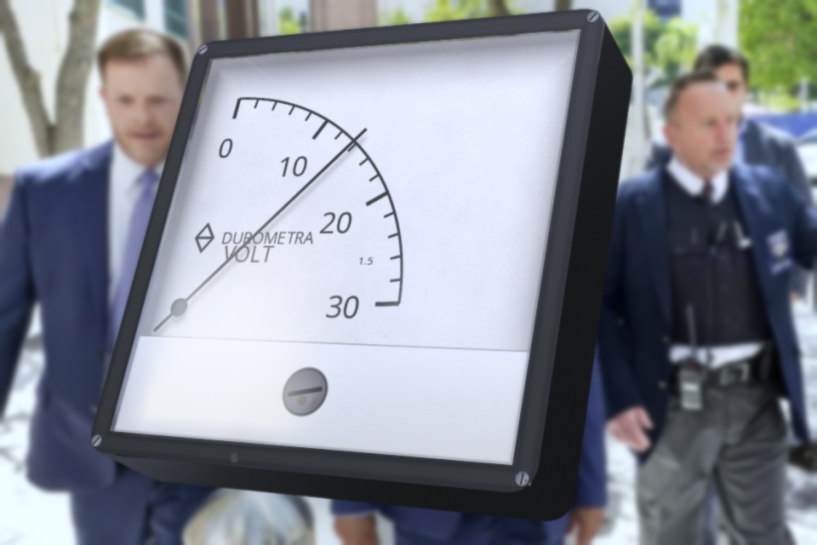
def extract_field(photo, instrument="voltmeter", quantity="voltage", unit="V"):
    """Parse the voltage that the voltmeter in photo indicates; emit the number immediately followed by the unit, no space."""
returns 14V
